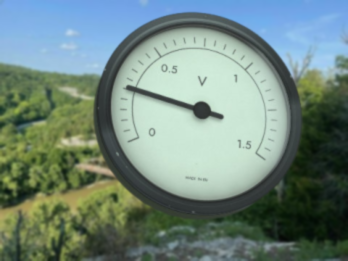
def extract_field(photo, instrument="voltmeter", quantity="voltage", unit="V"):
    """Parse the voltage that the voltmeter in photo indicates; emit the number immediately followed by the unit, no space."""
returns 0.25V
